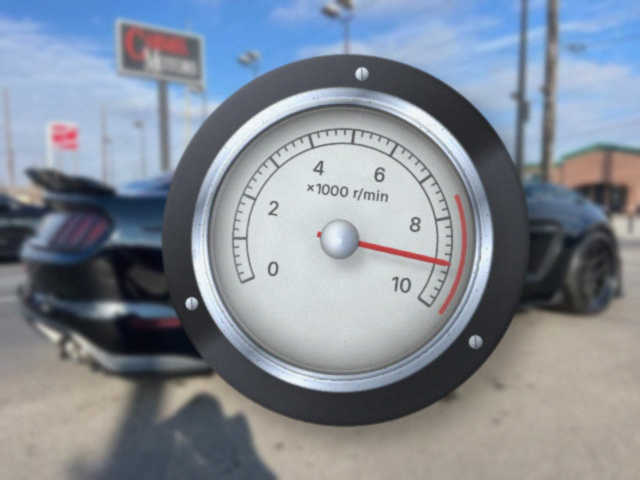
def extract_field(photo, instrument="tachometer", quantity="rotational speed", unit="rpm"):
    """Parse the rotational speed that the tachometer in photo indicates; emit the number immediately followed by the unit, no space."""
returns 9000rpm
